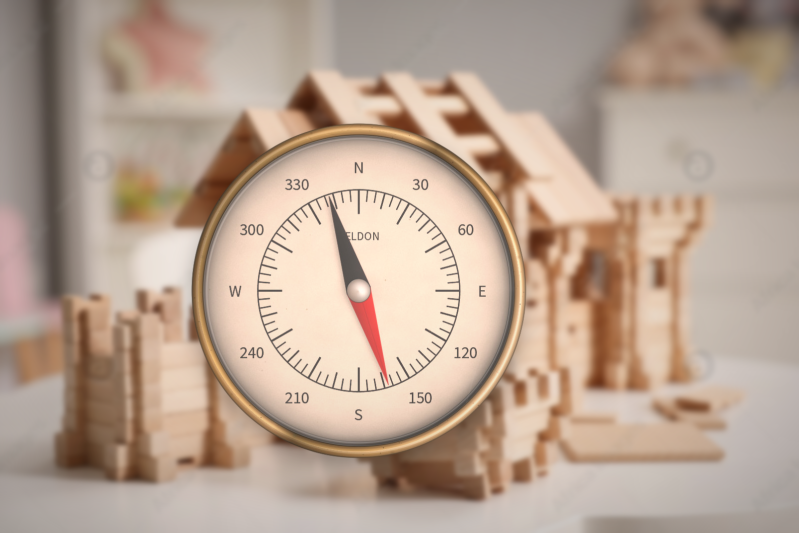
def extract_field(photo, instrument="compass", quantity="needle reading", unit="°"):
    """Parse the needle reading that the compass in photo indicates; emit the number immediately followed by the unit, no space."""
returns 162.5°
